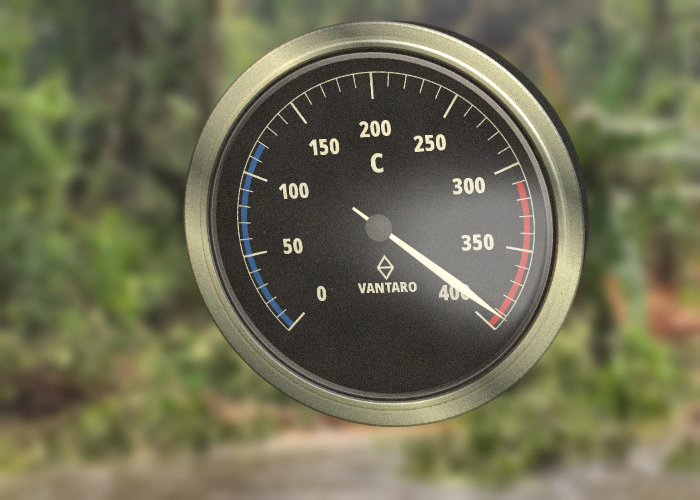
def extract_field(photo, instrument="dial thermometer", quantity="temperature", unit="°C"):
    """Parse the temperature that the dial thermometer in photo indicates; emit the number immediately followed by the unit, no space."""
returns 390°C
